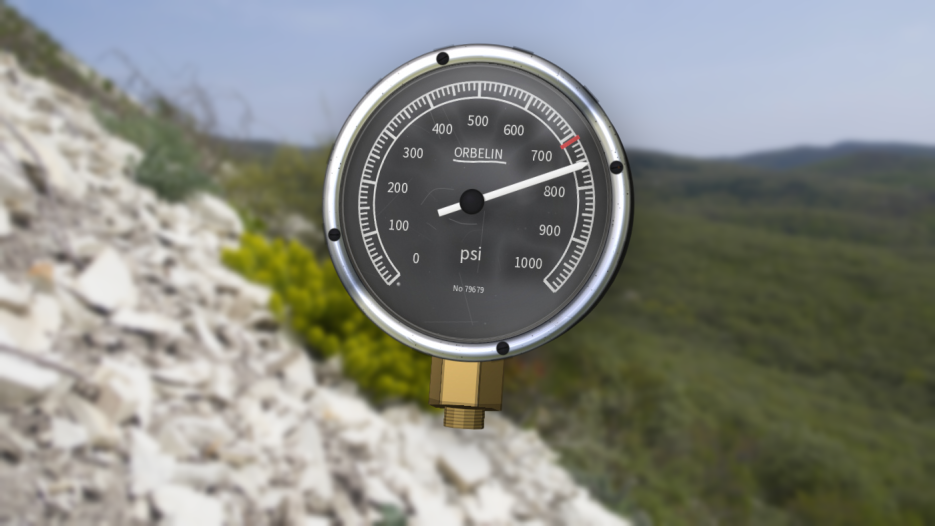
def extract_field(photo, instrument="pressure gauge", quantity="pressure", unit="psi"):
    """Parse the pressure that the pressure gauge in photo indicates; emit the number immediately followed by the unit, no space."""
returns 760psi
